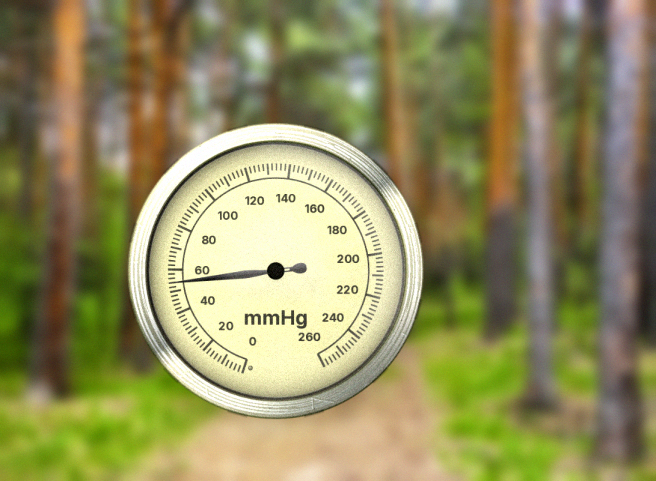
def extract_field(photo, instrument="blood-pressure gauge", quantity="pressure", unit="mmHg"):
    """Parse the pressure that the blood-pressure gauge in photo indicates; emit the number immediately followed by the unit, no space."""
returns 54mmHg
